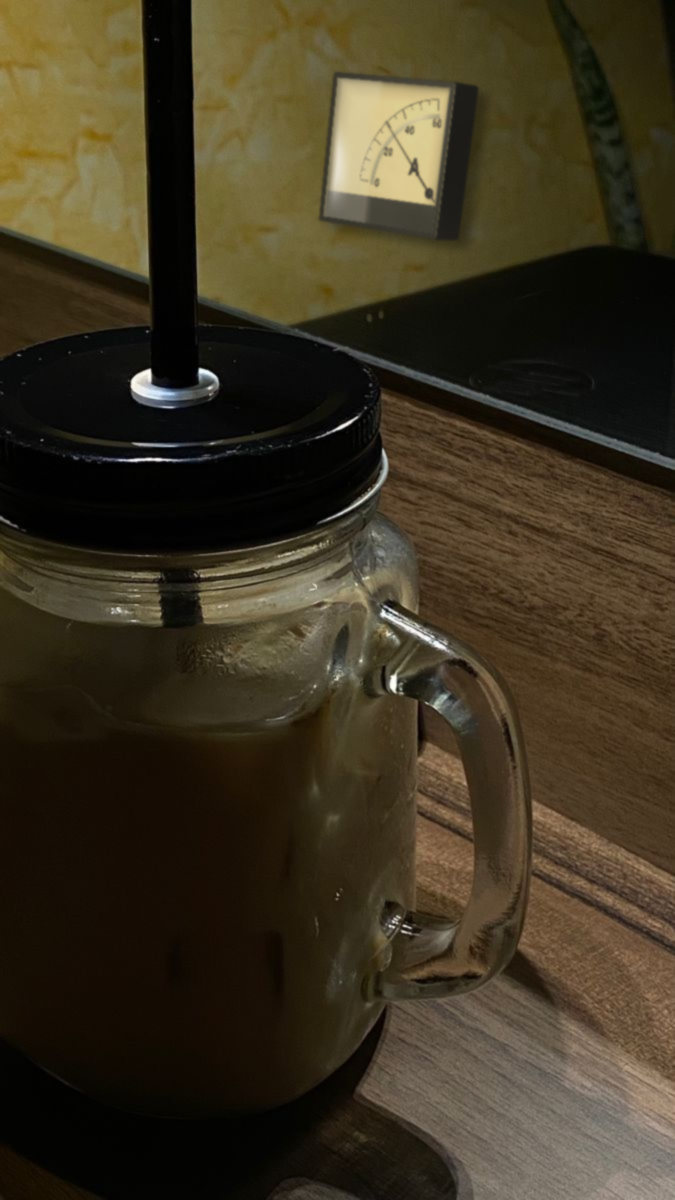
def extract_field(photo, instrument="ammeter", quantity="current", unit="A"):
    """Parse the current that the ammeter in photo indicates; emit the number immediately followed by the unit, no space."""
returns 30A
